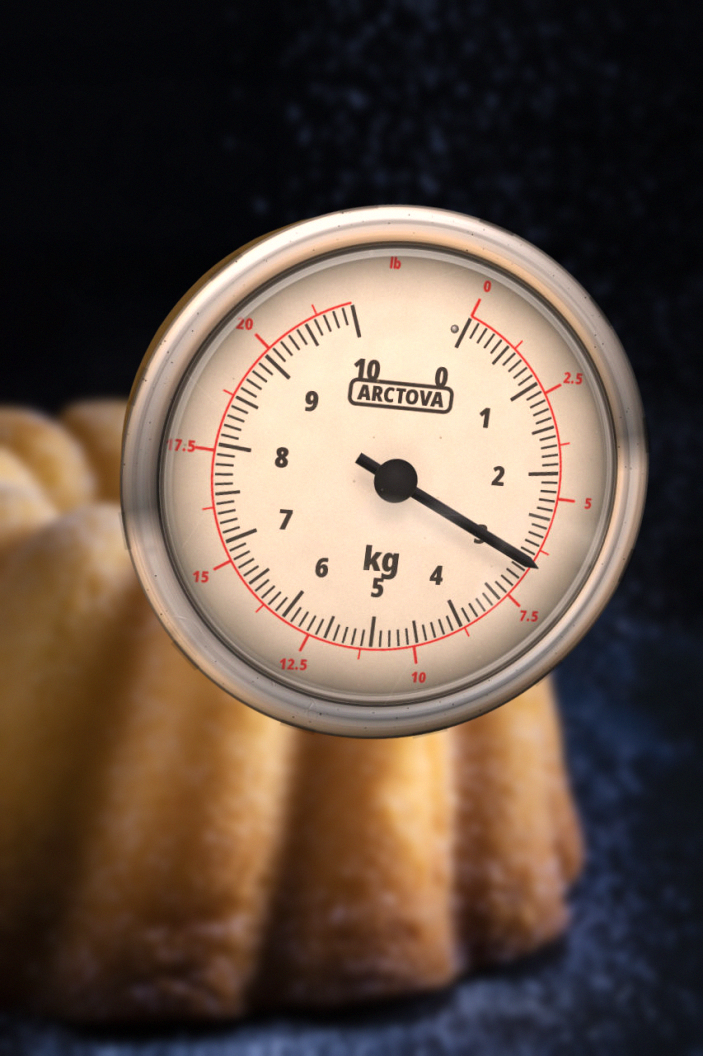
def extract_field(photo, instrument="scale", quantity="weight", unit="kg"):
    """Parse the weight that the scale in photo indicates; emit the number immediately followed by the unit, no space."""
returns 3kg
